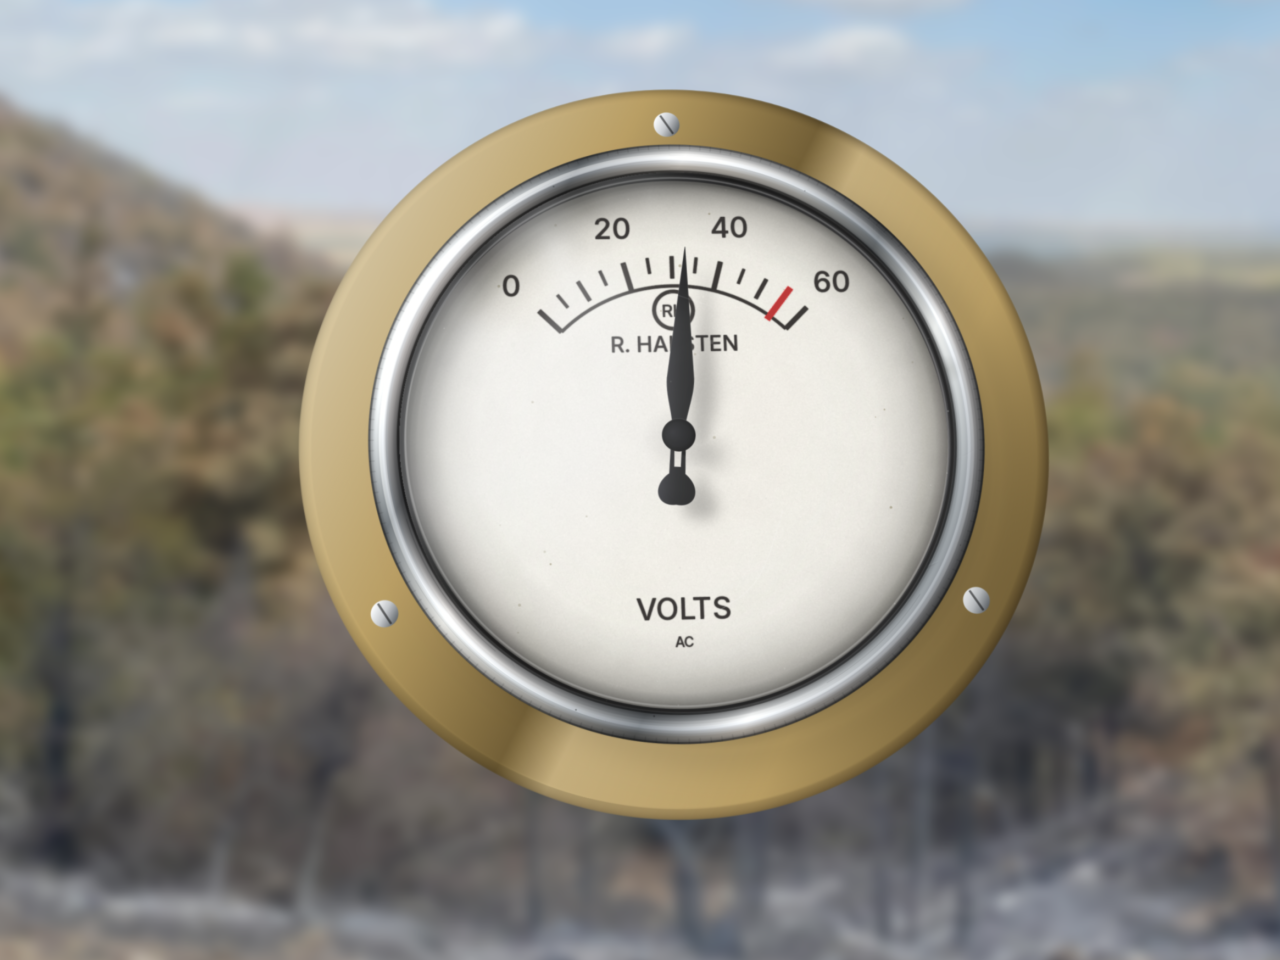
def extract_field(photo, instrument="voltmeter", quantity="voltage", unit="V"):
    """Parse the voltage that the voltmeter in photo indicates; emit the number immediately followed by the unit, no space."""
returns 32.5V
